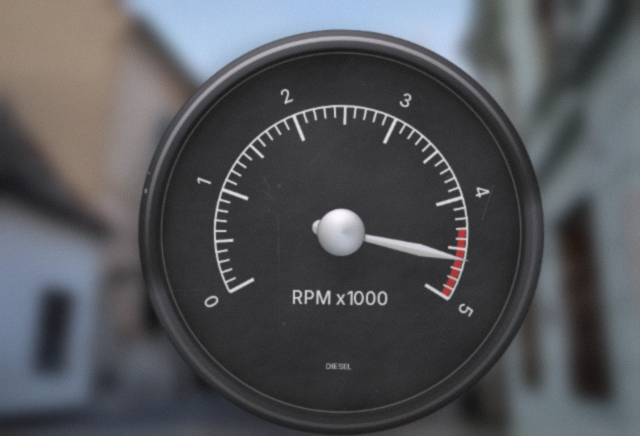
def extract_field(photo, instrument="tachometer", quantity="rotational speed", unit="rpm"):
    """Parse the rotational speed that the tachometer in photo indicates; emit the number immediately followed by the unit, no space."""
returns 4600rpm
